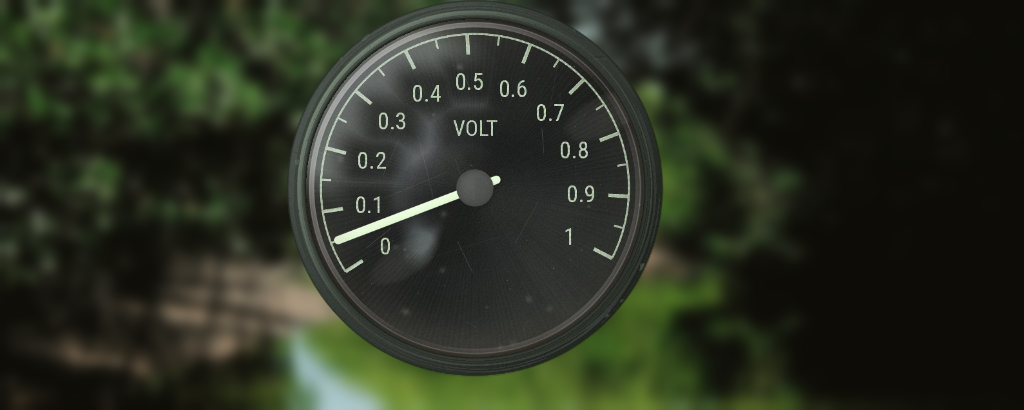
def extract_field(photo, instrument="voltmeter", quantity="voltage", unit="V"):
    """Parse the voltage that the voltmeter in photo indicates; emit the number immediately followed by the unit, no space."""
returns 0.05V
